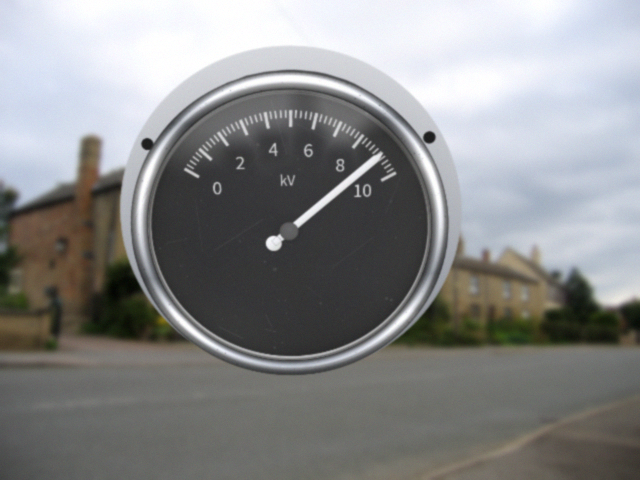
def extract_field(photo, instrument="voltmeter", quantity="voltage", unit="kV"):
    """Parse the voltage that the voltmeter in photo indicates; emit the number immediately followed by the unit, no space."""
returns 9kV
